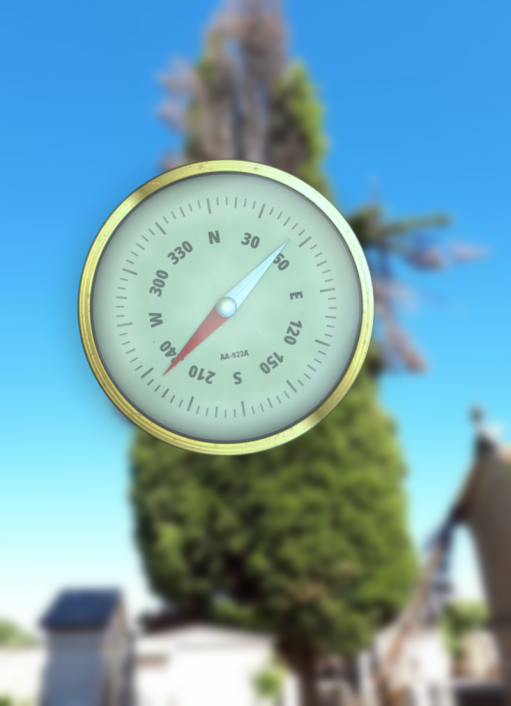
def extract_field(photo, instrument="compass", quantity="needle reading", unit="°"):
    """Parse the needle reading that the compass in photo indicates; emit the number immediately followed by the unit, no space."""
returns 232.5°
